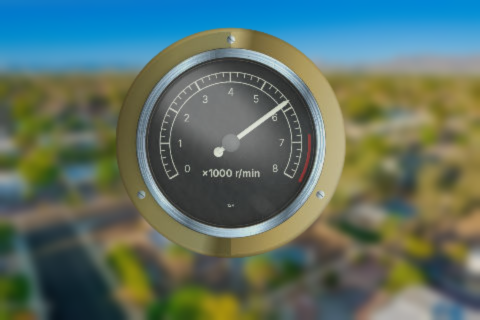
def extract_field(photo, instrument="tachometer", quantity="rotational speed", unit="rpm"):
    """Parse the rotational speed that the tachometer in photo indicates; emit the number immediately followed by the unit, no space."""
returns 5800rpm
